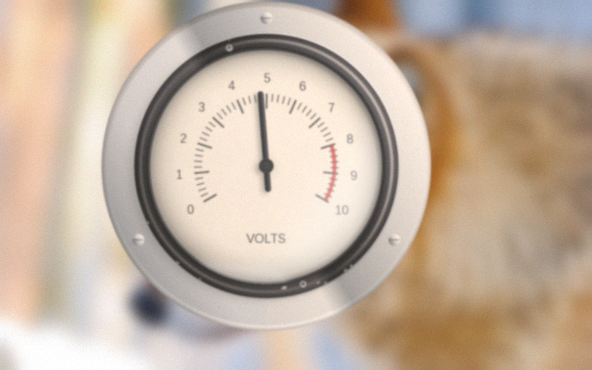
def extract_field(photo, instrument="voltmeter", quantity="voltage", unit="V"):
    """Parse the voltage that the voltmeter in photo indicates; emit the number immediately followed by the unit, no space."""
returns 4.8V
